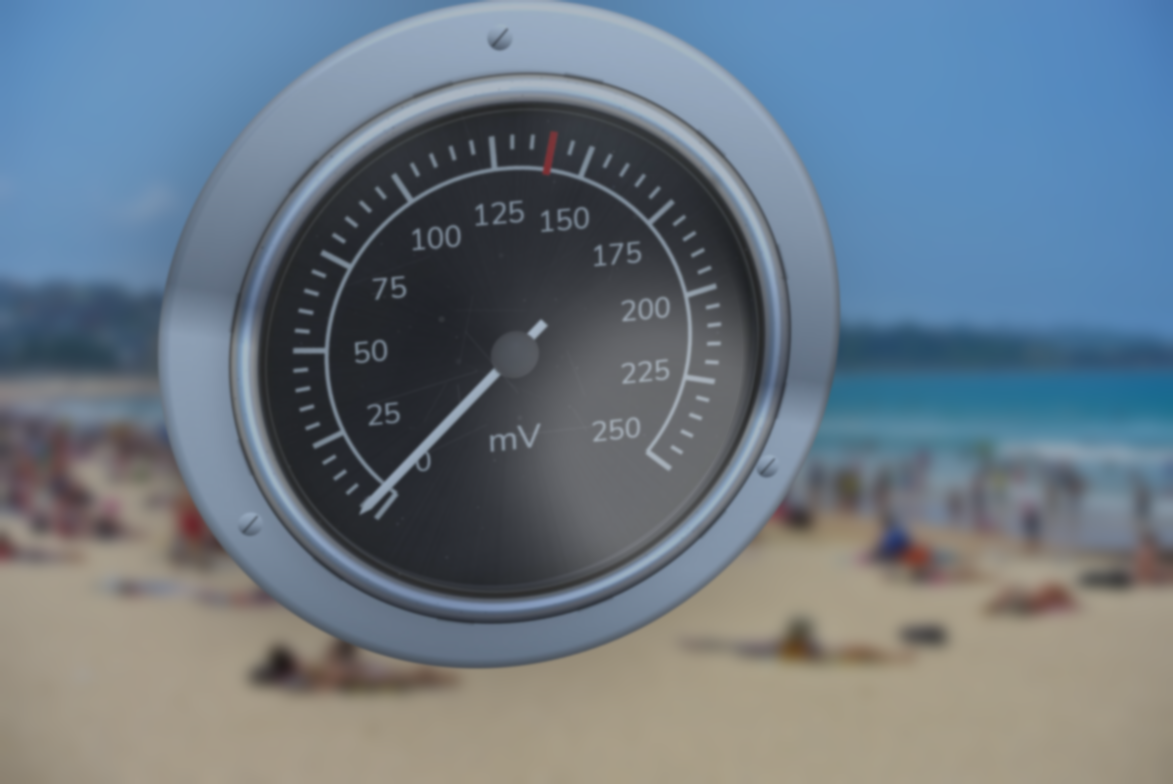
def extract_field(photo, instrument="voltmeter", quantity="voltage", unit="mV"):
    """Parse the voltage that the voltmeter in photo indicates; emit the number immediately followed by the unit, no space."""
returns 5mV
